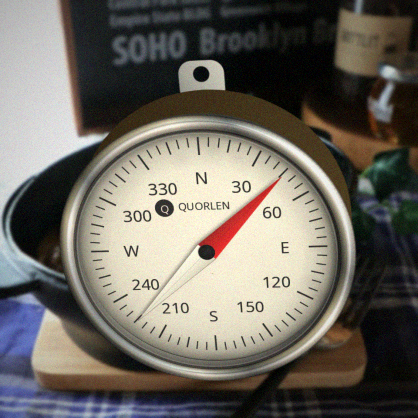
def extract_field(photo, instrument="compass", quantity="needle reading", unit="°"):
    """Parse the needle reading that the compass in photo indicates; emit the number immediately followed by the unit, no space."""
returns 45°
